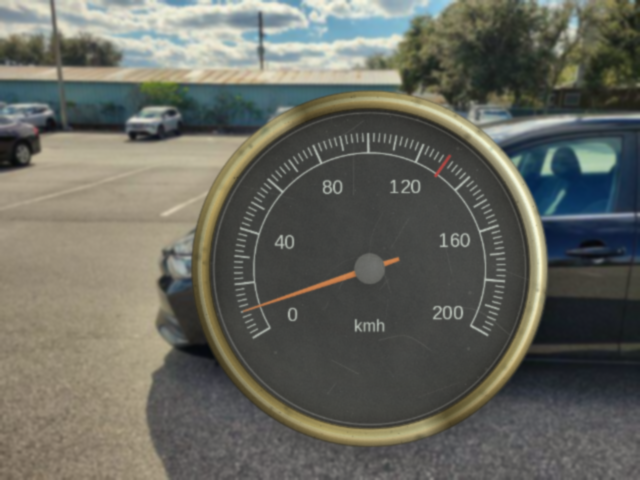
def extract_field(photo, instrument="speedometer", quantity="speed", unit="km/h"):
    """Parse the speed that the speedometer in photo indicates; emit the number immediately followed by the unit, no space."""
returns 10km/h
